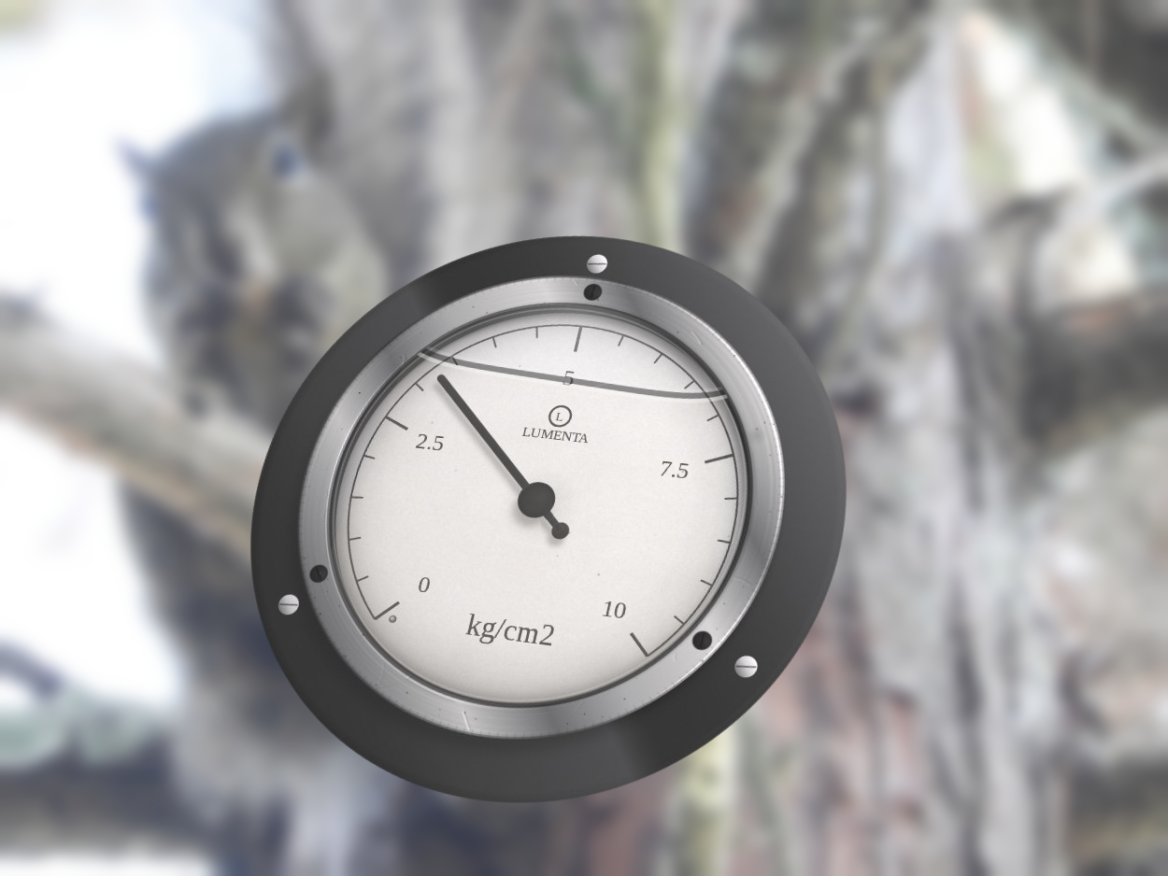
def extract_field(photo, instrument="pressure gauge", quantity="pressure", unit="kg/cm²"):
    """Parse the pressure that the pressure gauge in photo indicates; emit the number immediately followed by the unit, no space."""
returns 3.25kg/cm²
